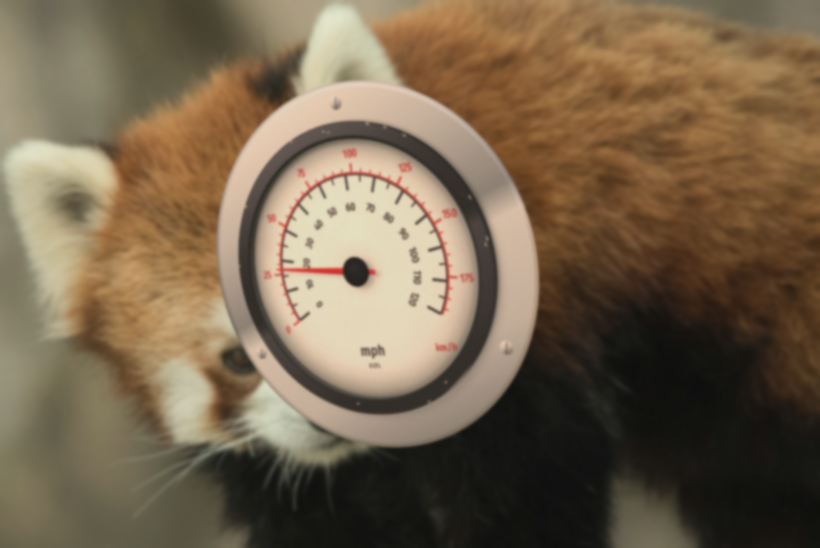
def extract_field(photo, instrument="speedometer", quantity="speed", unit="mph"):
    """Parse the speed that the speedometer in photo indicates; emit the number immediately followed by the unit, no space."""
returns 17.5mph
